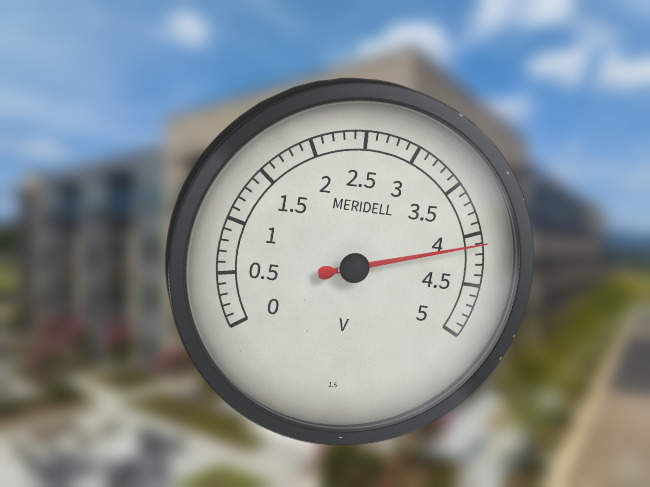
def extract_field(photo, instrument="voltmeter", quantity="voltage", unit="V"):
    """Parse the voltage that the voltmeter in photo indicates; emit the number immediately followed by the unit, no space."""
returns 4.1V
